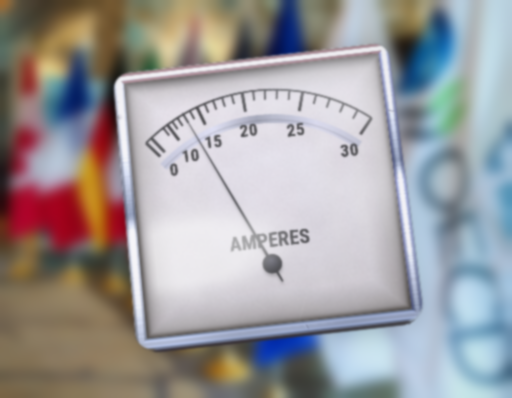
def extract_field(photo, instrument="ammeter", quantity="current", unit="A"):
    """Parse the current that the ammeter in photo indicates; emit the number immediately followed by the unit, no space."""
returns 13A
